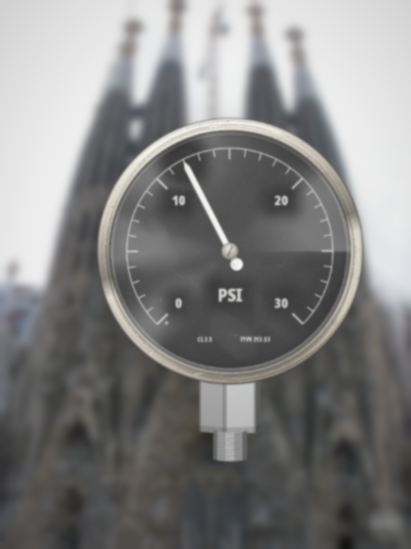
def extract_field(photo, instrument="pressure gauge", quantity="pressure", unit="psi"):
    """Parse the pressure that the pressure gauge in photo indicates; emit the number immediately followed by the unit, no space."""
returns 12psi
